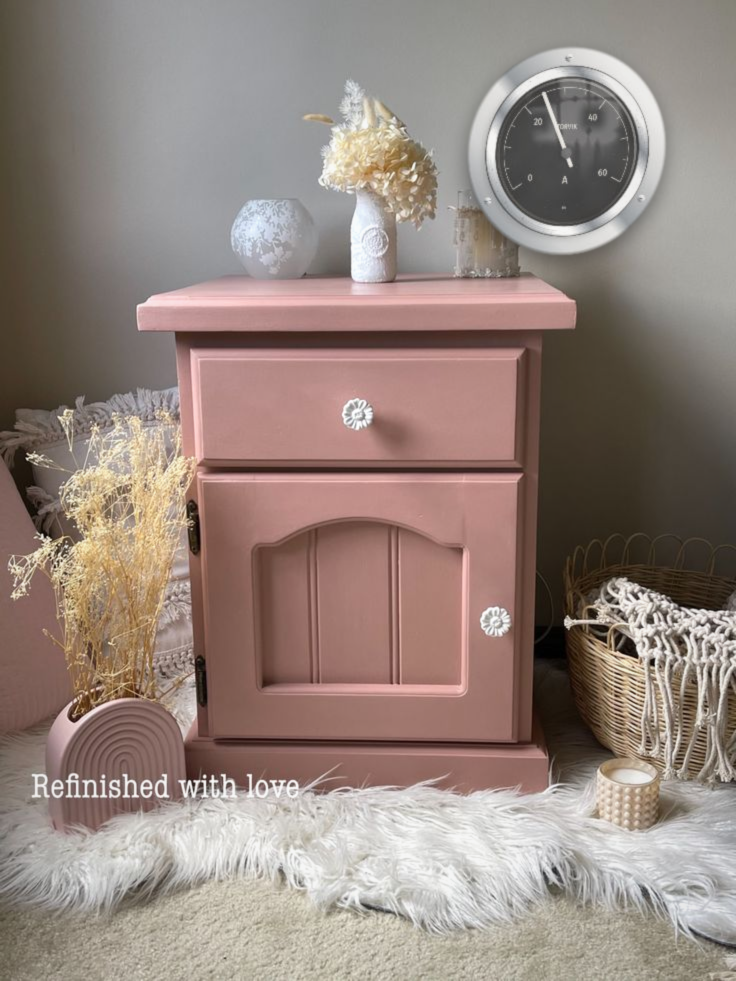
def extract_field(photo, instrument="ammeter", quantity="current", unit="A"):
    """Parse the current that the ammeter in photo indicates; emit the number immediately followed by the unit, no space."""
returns 25A
